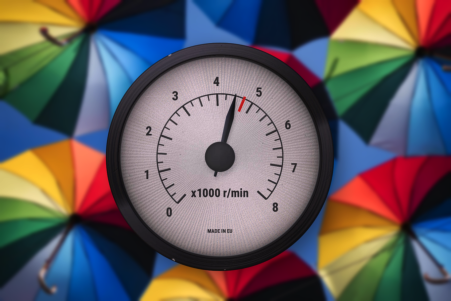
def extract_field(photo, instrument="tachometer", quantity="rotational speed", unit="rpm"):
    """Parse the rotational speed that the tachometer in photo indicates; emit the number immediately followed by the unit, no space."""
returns 4500rpm
